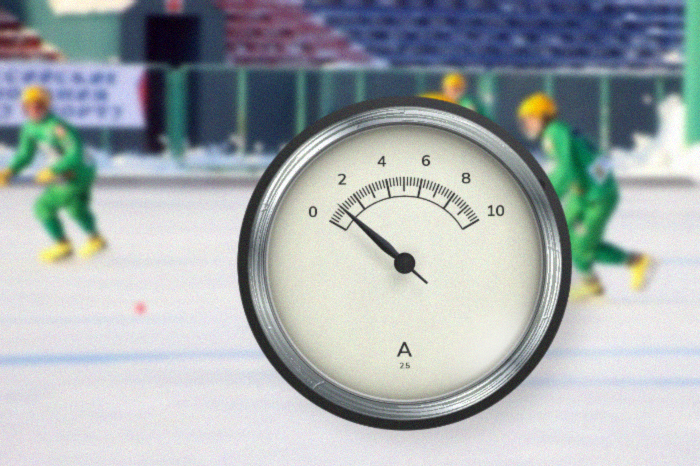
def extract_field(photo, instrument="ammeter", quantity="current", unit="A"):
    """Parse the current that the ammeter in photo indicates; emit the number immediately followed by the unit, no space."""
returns 1A
